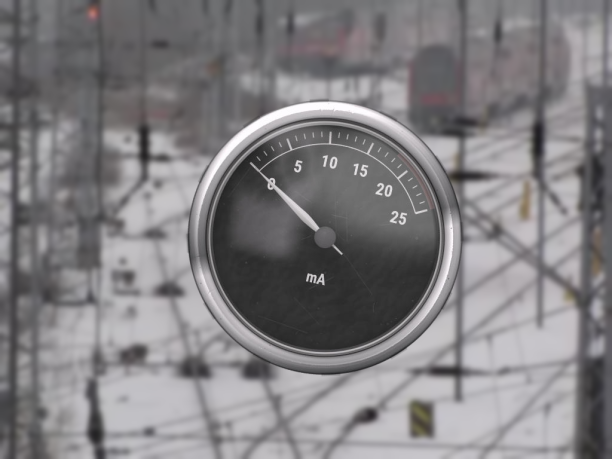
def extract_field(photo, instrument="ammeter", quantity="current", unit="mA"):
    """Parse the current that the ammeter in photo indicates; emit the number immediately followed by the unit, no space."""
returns 0mA
